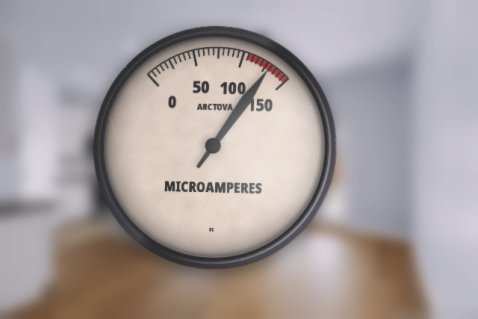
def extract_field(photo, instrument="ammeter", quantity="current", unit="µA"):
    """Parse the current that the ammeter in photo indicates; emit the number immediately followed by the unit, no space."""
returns 130µA
